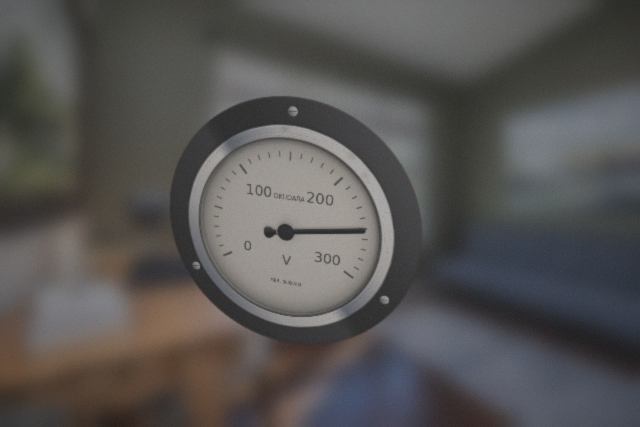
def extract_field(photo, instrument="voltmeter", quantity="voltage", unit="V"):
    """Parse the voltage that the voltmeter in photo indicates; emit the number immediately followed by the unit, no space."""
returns 250V
